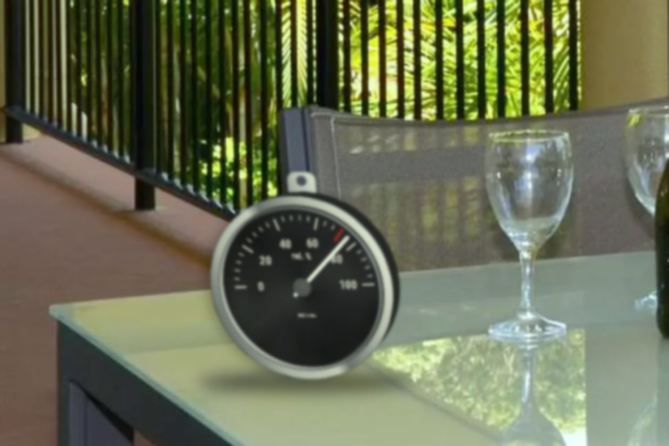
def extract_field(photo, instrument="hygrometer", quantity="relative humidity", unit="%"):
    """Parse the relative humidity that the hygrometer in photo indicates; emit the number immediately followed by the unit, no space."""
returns 76%
